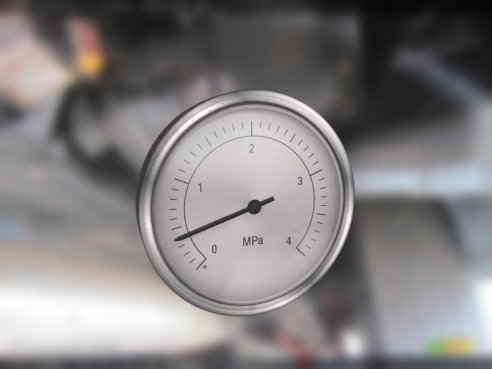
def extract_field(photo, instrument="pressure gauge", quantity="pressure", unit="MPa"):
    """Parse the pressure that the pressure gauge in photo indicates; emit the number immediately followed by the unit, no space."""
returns 0.4MPa
